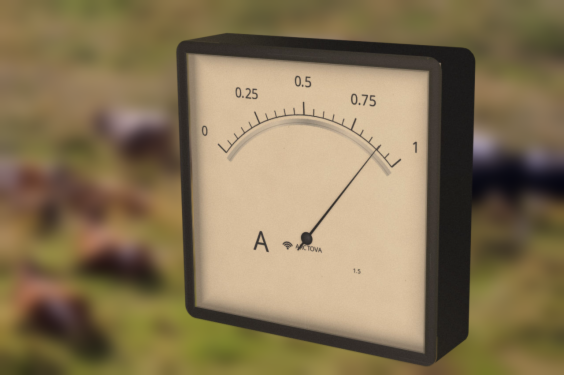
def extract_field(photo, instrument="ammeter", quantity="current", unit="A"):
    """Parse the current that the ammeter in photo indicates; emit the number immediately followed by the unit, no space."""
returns 0.9A
